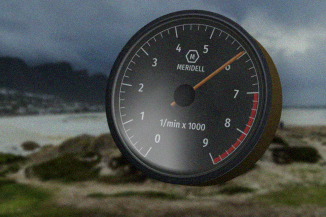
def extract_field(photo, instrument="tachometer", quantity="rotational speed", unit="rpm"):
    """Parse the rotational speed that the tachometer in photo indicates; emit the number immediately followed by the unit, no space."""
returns 6000rpm
